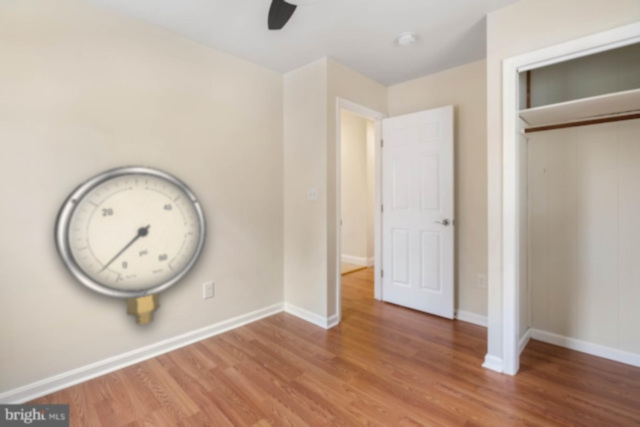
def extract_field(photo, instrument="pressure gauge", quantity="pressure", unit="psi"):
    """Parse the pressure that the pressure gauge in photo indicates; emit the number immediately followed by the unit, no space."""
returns 4psi
